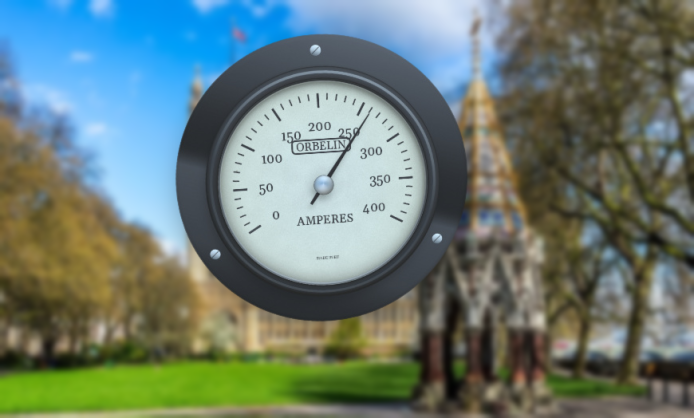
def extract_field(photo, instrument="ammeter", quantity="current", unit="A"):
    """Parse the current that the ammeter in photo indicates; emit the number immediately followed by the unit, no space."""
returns 260A
